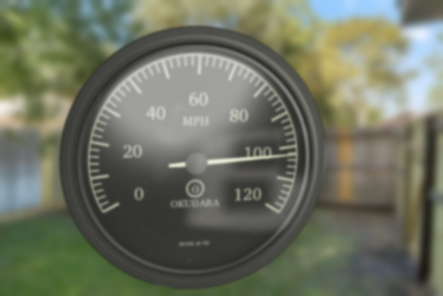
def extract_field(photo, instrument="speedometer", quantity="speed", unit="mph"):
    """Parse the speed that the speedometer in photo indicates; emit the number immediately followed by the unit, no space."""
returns 102mph
